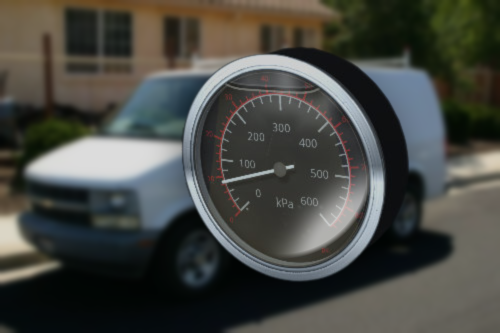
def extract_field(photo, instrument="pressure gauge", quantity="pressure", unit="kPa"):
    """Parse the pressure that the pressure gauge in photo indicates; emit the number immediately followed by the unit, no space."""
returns 60kPa
